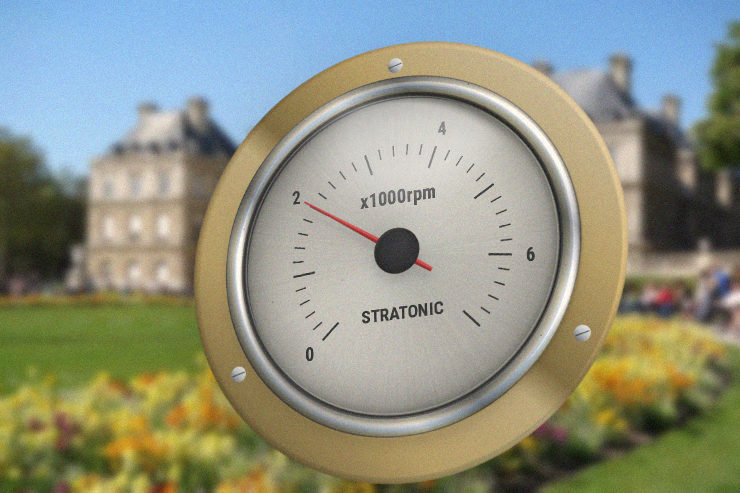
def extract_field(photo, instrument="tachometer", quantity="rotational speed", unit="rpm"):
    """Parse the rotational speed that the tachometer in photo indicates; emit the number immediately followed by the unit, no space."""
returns 2000rpm
